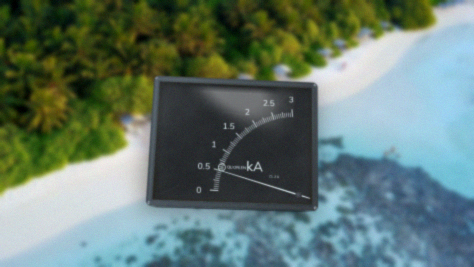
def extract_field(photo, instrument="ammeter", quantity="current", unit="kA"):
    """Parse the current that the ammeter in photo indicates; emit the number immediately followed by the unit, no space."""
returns 0.5kA
